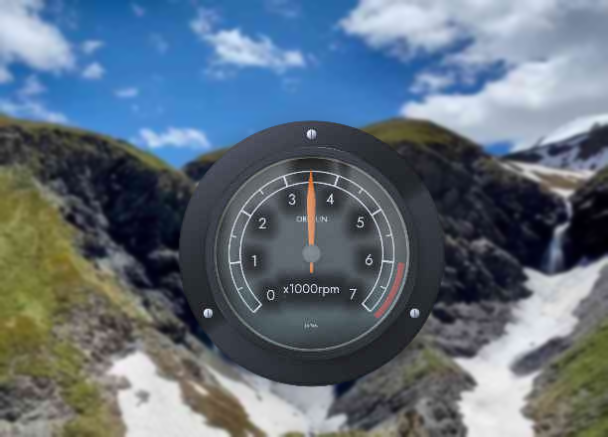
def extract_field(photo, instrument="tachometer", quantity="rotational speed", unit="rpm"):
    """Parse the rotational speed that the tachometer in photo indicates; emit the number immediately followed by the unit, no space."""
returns 3500rpm
